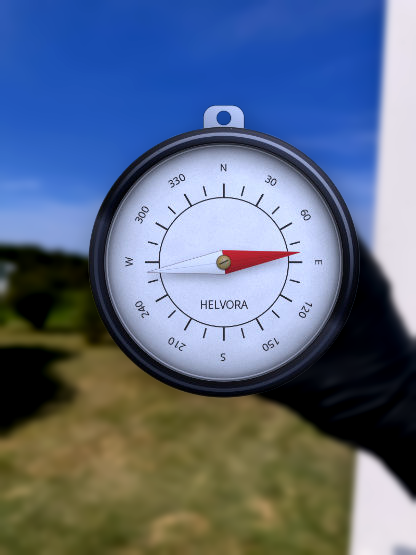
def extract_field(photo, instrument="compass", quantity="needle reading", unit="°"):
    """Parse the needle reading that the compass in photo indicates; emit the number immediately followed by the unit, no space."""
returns 82.5°
